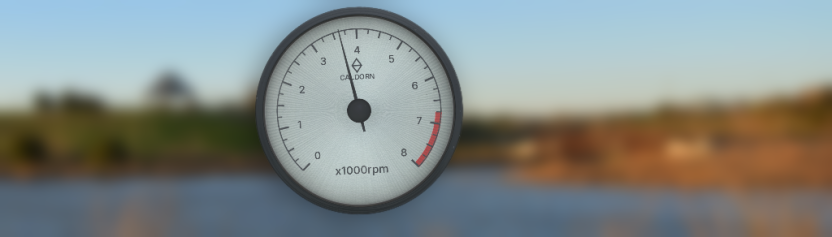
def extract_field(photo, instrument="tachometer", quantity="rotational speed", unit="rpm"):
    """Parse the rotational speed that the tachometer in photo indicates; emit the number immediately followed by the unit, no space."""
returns 3625rpm
